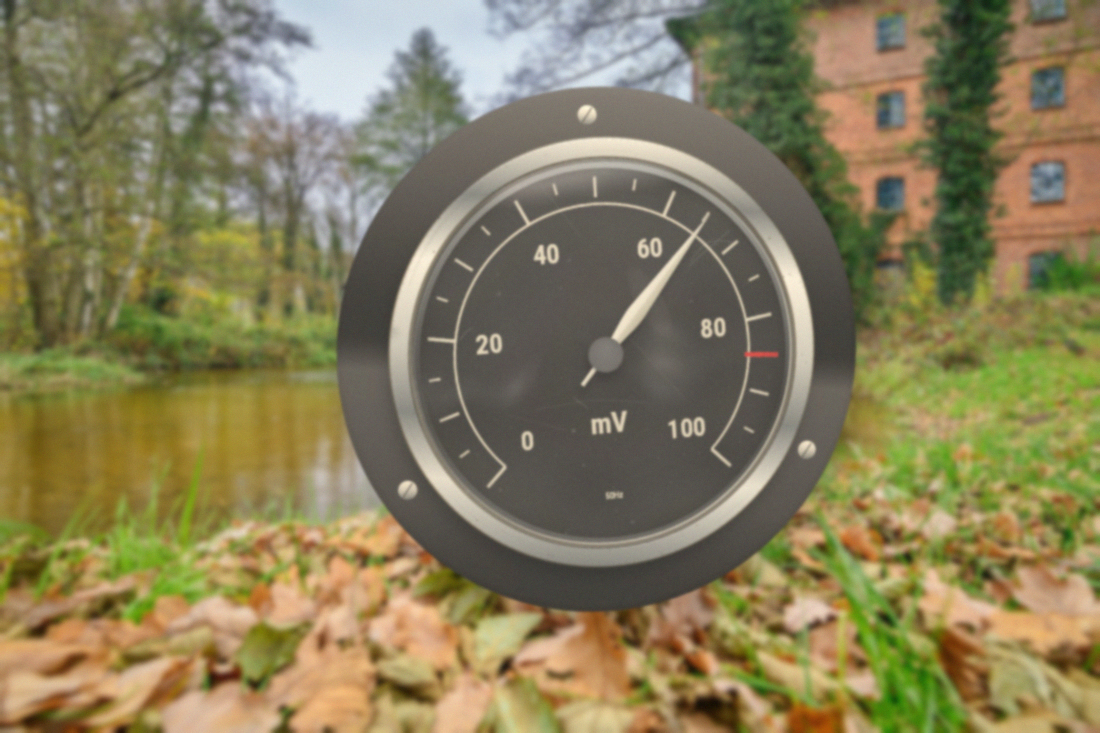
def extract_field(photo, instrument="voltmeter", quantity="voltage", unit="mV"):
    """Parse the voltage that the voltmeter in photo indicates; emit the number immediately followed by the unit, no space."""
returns 65mV
